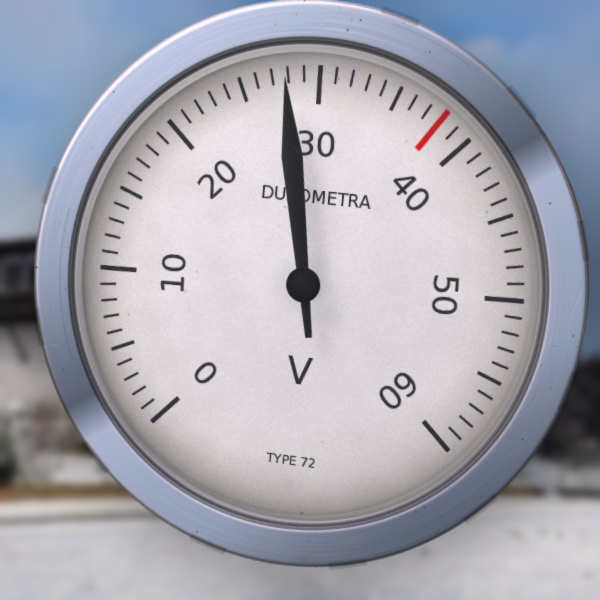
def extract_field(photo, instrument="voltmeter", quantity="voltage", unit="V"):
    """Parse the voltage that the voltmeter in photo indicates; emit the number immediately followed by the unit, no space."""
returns 28V
